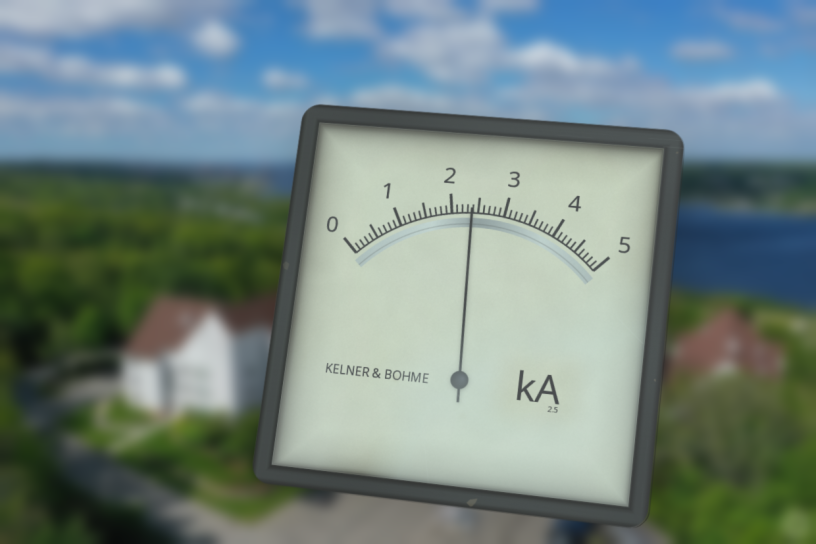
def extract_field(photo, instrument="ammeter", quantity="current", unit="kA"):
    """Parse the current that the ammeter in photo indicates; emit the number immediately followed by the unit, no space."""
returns 2.4kA
